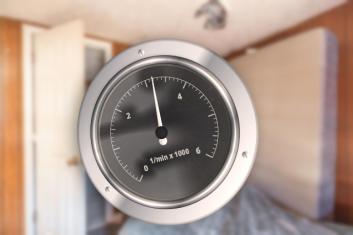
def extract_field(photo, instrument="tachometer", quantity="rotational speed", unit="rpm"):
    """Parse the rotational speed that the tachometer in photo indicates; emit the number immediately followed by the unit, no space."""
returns 3200rpm
